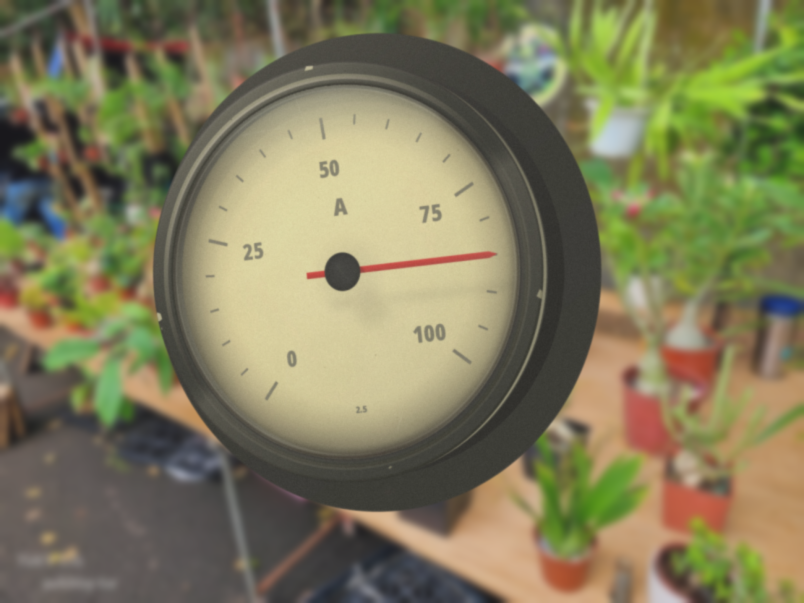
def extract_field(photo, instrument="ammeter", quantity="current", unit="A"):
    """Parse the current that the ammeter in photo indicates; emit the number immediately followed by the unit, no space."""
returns 85A
